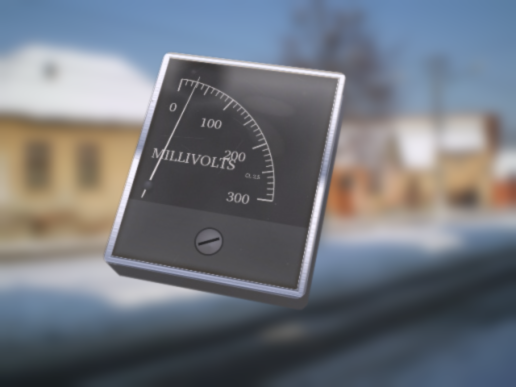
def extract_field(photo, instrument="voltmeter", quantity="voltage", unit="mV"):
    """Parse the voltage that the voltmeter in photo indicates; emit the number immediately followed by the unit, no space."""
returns 30mV
